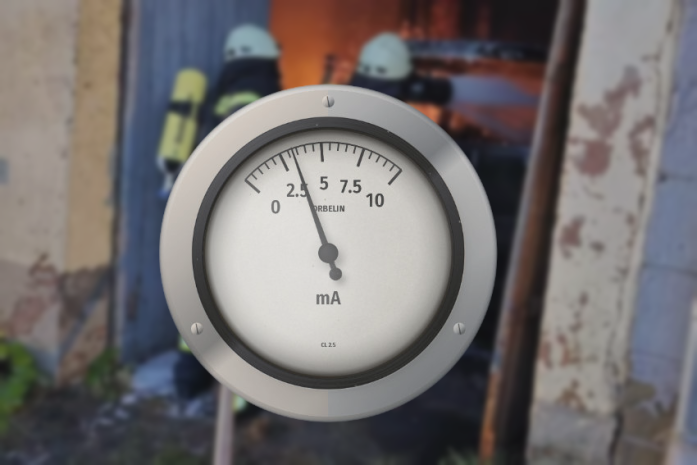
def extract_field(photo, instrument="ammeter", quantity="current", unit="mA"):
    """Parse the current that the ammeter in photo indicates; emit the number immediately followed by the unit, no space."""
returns 3.25mA
